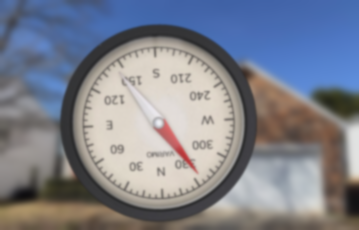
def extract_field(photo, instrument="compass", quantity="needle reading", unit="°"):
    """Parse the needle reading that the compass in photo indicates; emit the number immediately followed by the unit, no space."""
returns 325°
